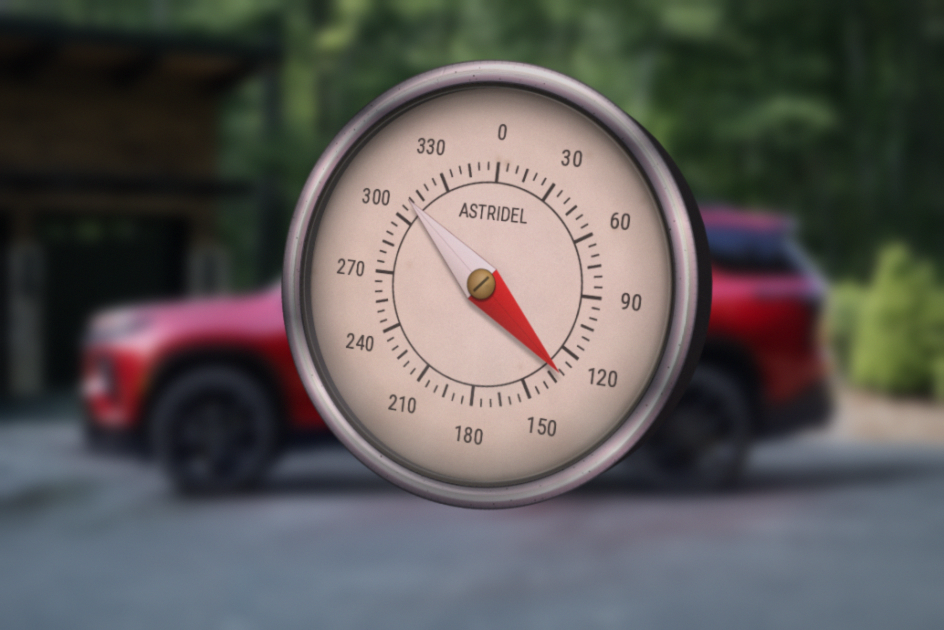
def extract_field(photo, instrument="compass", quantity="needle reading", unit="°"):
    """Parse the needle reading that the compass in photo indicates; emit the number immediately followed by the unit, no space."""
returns 130°
